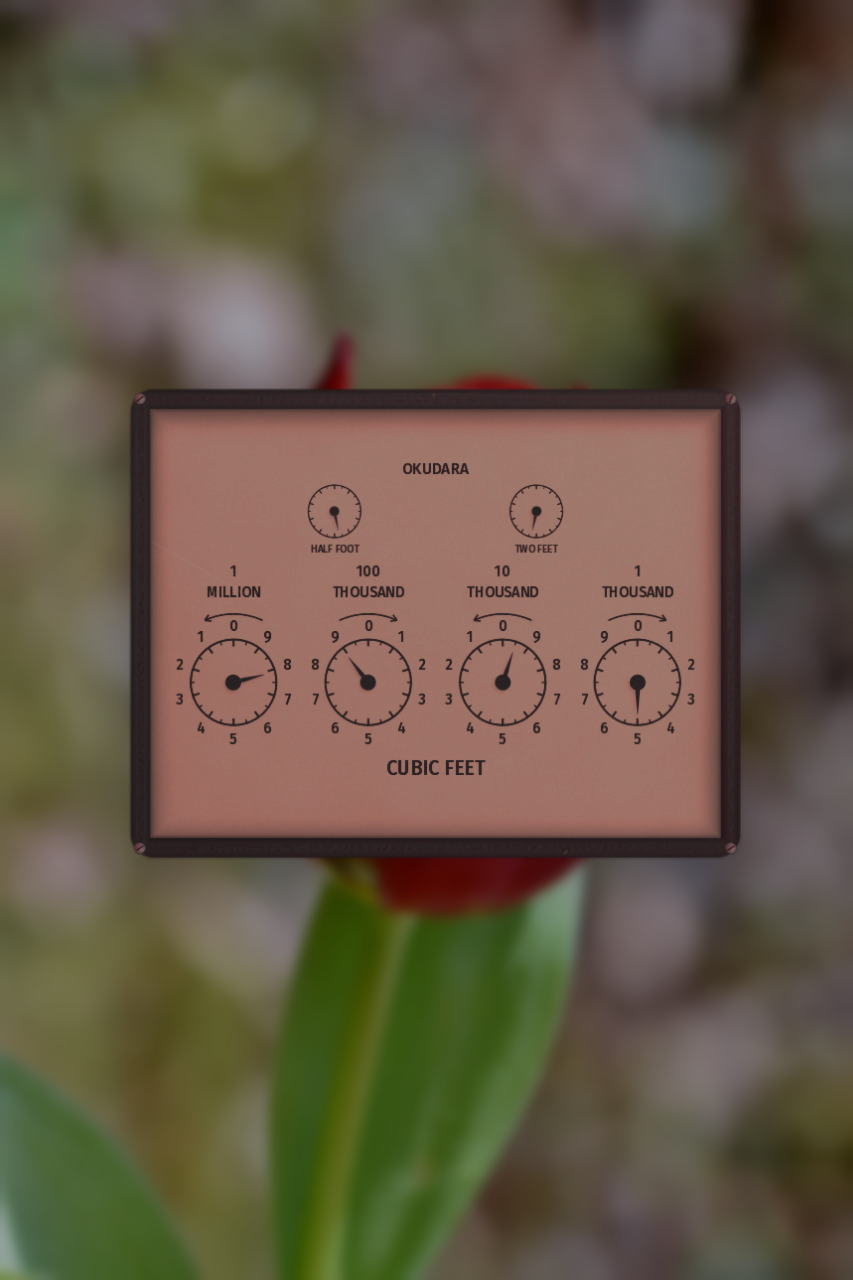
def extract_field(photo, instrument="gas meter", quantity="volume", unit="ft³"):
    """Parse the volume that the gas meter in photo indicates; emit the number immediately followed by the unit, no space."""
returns 789500ft³
